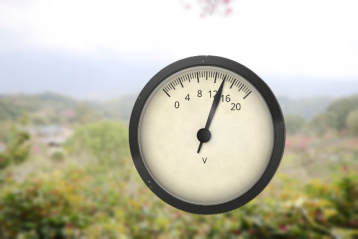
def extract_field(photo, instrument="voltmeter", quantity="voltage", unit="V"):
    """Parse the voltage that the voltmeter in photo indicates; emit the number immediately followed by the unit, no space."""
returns 14V
